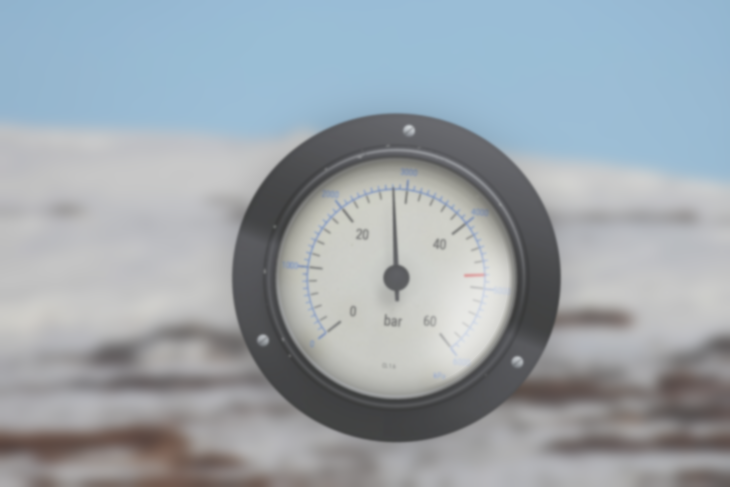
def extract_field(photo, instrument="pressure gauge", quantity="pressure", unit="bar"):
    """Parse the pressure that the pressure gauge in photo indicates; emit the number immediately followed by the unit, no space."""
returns 28bar
